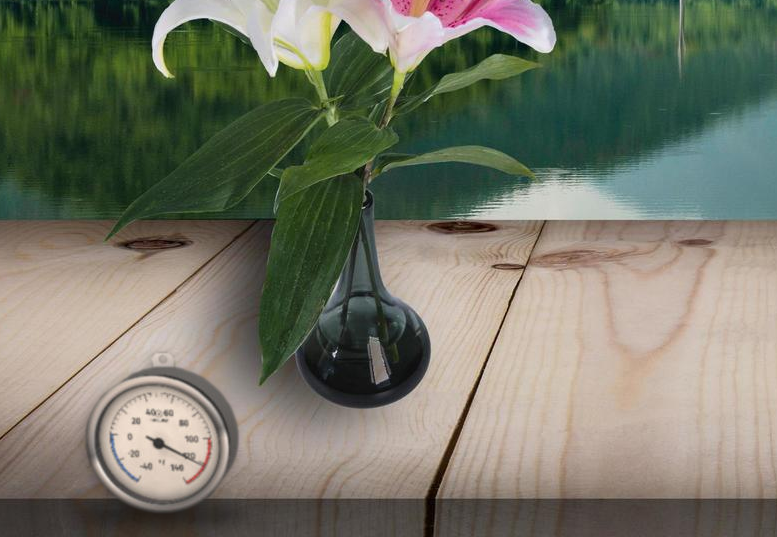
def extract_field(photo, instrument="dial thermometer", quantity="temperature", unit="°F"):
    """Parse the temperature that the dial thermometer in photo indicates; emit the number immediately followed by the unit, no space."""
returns 120°F
